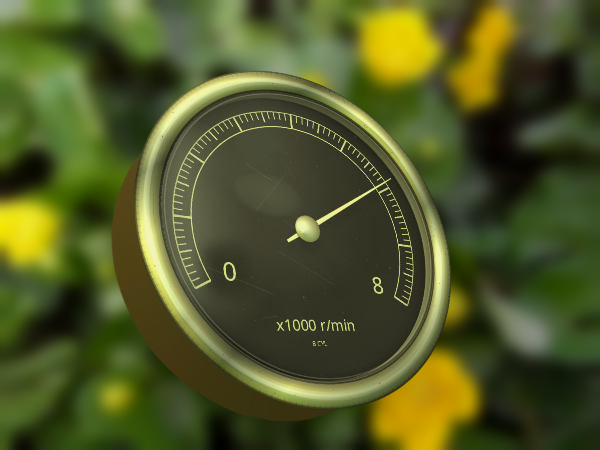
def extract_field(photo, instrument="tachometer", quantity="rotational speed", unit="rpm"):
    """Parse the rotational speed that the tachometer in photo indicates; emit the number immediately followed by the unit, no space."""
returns 5900rpm
